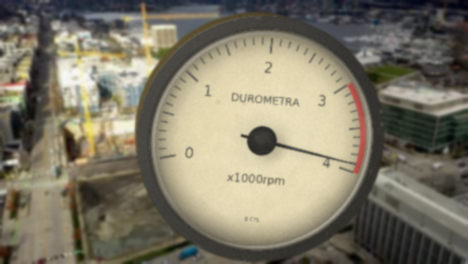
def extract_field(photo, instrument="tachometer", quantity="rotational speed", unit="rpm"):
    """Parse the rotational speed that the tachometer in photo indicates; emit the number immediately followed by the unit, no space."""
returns 3900rpm
